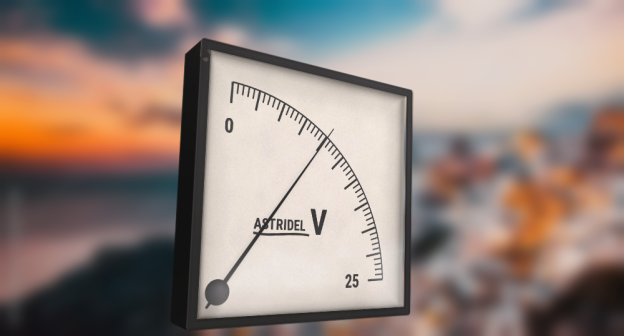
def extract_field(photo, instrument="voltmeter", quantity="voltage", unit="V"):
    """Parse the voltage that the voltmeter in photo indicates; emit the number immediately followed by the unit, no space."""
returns 10V
